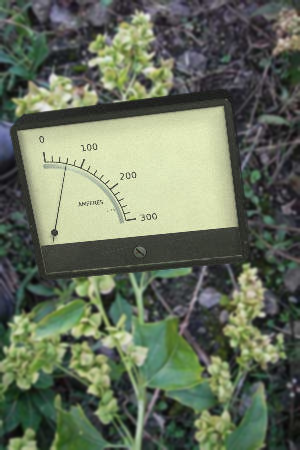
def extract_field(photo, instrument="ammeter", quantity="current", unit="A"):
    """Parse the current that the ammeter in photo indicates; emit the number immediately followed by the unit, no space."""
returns 60A
